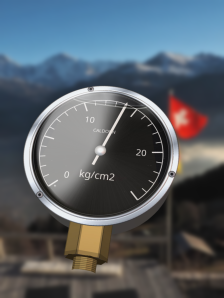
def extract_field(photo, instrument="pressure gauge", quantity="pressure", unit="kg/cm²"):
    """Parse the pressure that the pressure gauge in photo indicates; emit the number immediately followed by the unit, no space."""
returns 14kg/cm²
